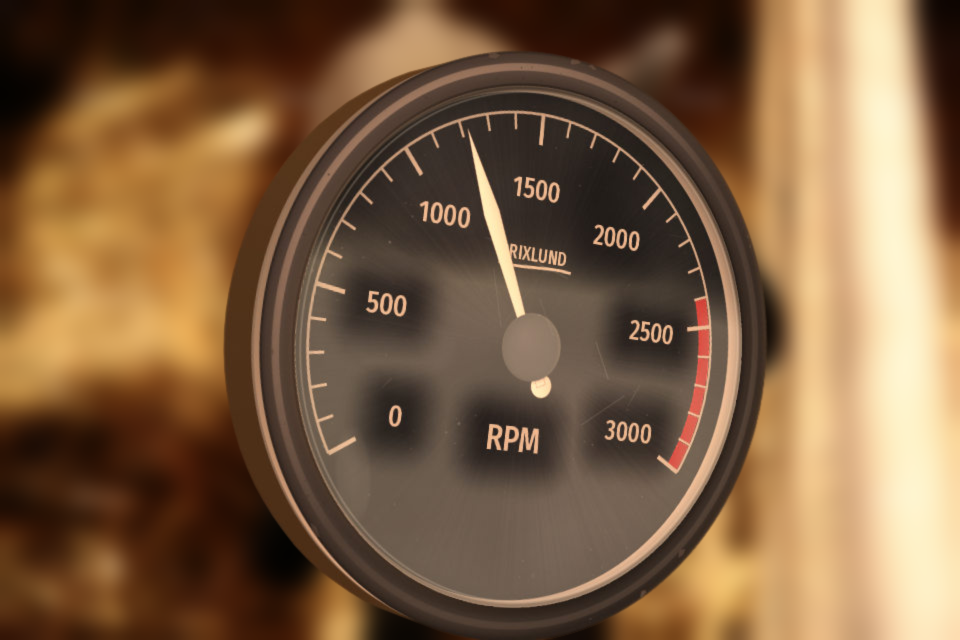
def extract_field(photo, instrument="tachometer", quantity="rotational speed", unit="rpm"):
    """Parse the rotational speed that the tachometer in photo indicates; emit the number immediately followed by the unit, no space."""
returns 1200rpm
